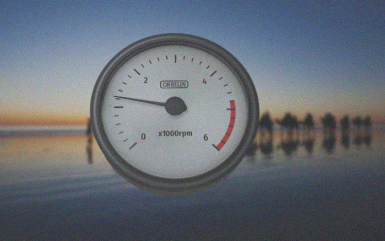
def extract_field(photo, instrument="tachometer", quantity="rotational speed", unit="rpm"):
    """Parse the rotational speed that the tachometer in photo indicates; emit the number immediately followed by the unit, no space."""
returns 1200rpm
